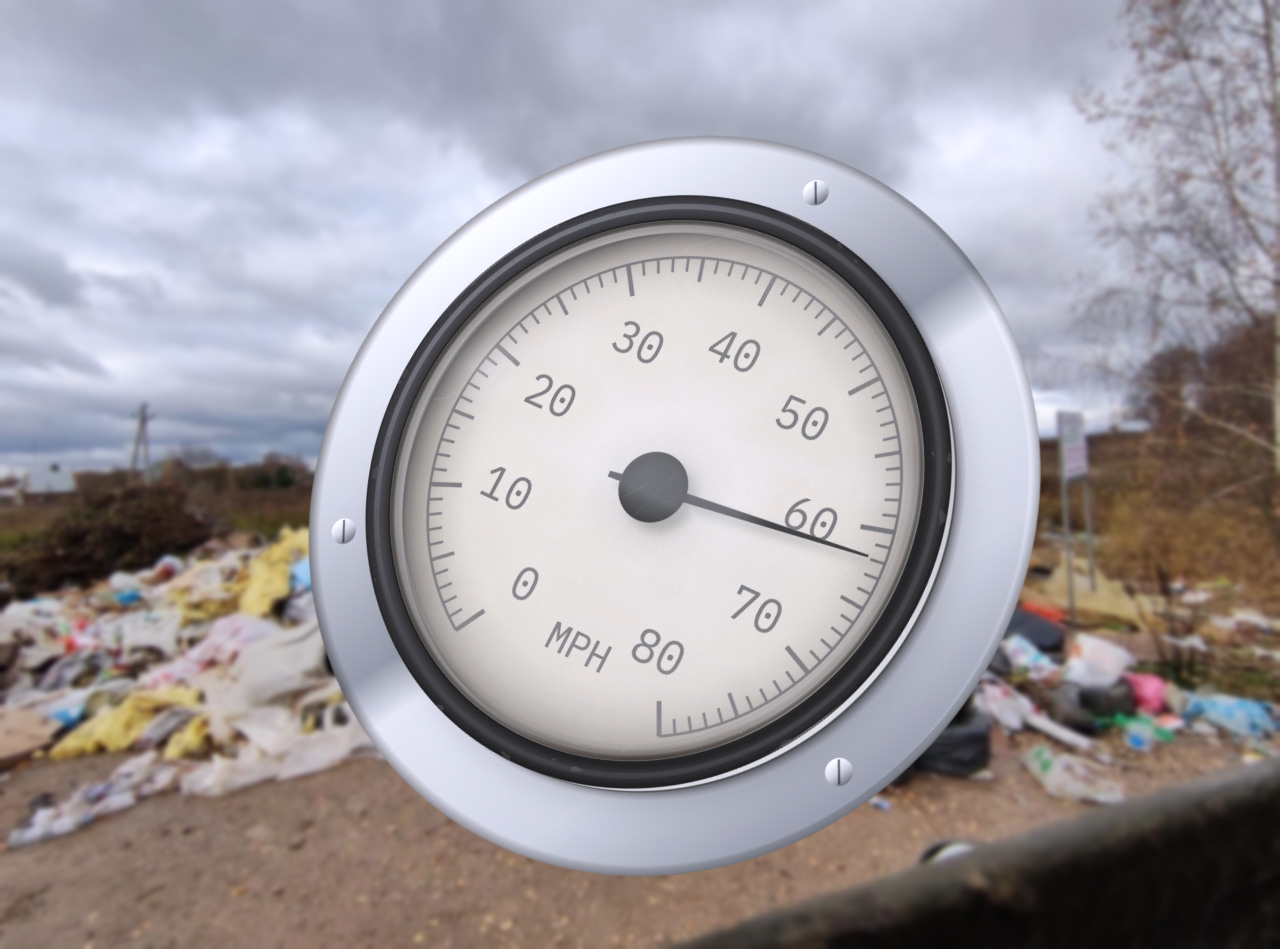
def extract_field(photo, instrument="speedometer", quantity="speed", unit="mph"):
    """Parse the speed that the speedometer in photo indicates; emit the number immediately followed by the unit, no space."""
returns 62mph
